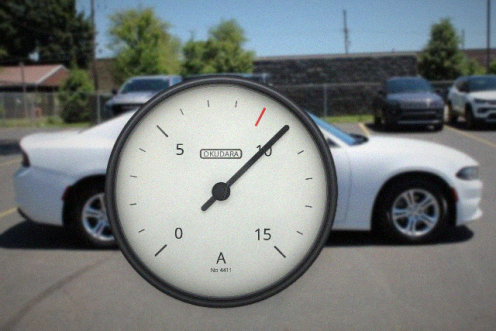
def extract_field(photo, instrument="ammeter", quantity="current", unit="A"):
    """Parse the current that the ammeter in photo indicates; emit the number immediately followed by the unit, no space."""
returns 10A
